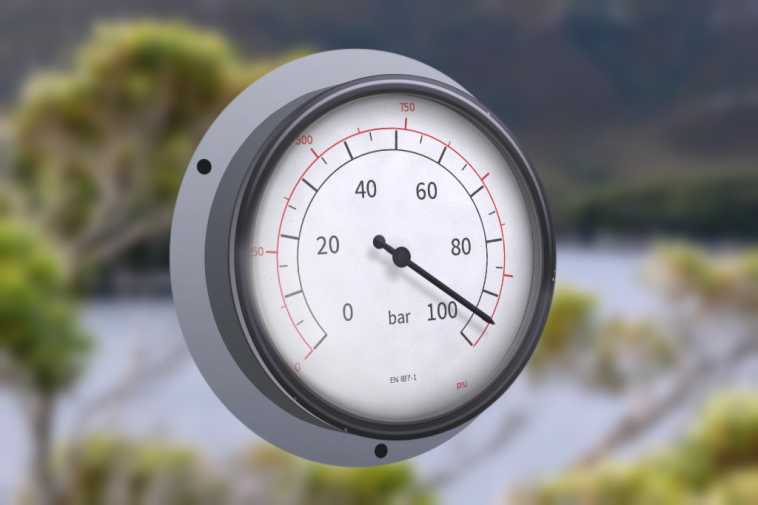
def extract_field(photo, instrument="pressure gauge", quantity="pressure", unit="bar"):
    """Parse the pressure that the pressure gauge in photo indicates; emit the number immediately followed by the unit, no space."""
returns 95bar
